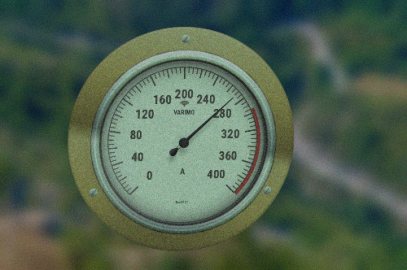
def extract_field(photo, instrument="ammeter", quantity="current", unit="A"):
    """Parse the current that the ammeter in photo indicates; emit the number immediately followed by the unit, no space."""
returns 270A
